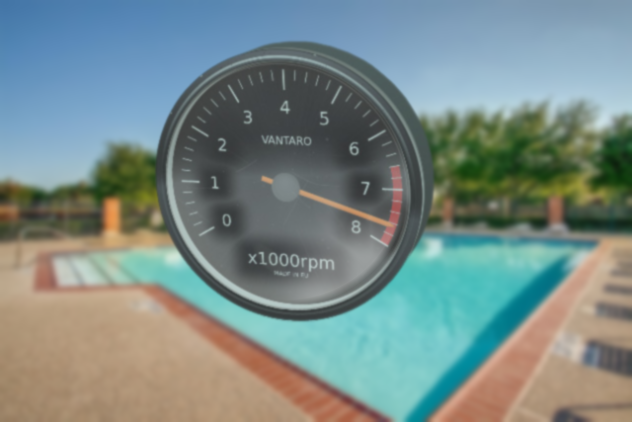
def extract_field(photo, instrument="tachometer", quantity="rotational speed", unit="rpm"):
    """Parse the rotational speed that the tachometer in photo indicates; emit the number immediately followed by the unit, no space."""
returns 7600rpm
